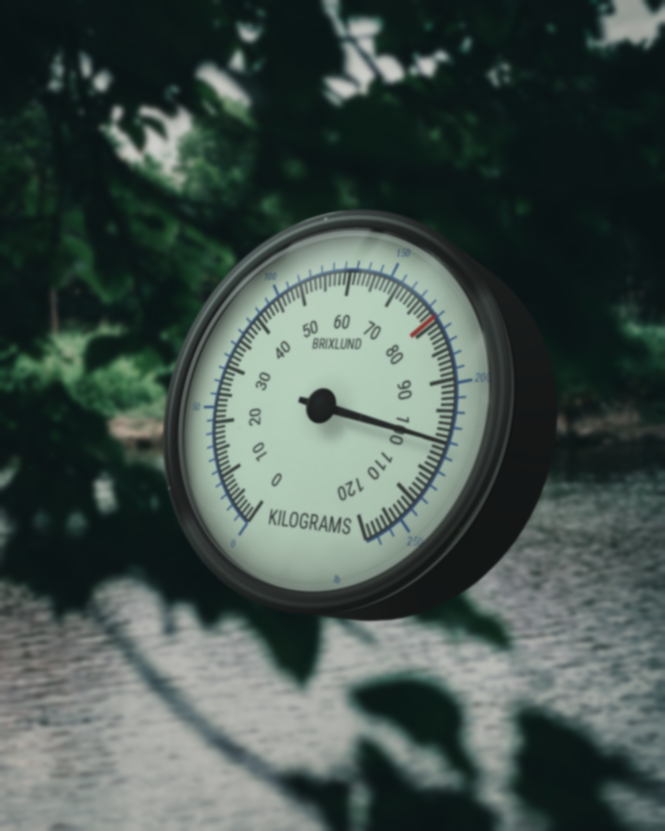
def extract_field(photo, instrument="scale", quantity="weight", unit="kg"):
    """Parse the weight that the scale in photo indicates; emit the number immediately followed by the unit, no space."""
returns 100kg
